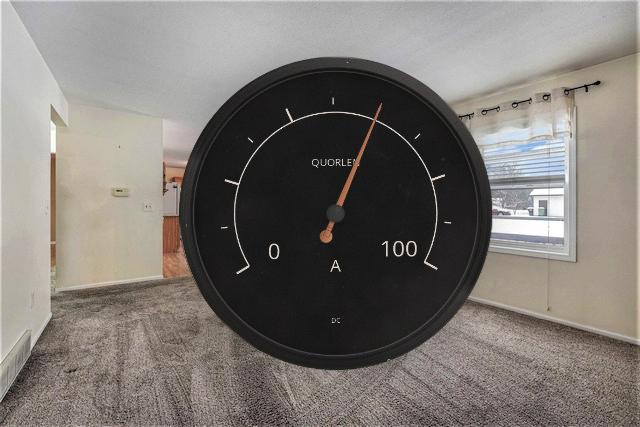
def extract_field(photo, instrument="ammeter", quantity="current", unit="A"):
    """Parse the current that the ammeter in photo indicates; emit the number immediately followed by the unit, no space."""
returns 60A
